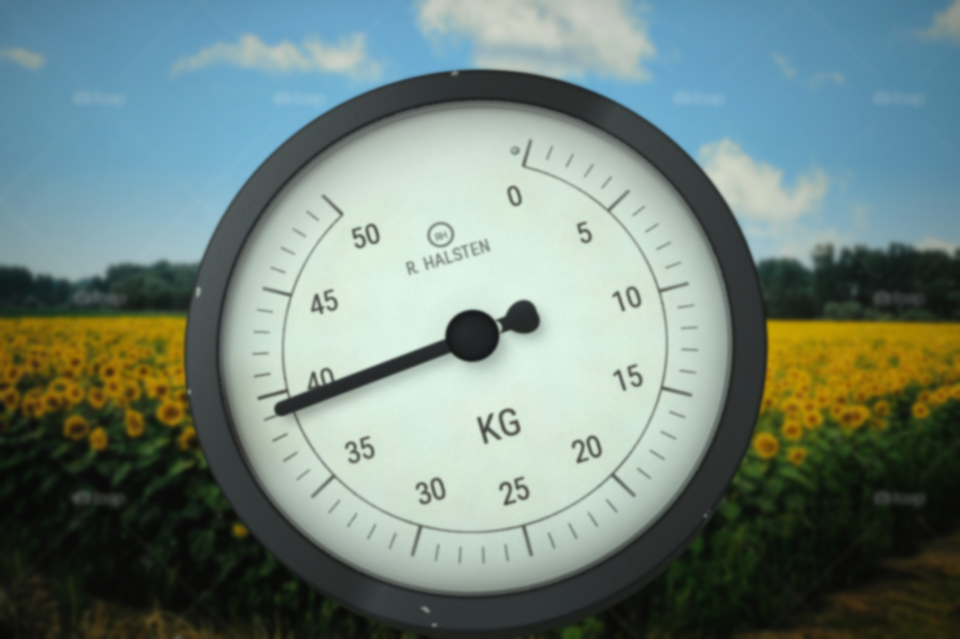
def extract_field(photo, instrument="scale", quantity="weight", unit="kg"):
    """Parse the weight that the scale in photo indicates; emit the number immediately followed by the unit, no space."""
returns 39kg
